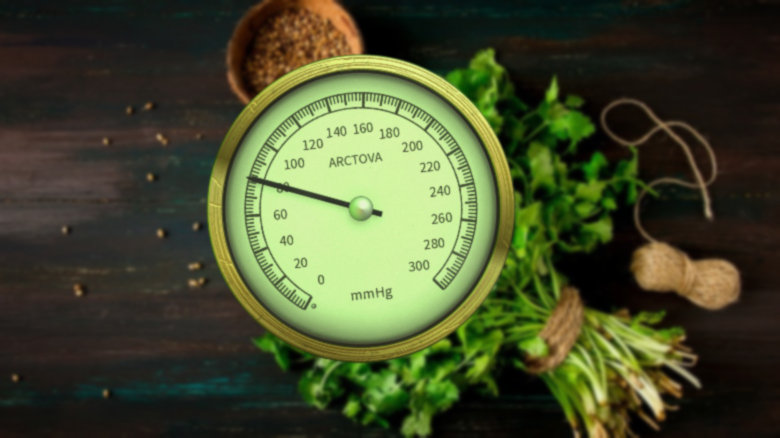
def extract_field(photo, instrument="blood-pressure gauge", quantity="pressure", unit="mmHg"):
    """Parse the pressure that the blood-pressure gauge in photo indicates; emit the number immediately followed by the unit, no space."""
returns 80mmHg
